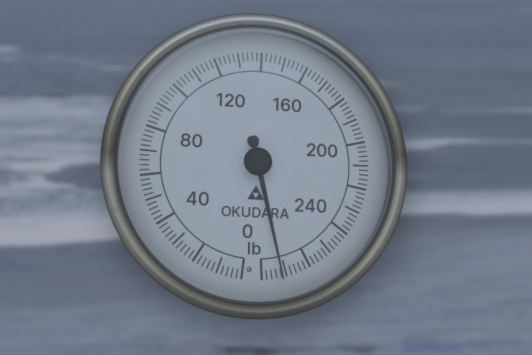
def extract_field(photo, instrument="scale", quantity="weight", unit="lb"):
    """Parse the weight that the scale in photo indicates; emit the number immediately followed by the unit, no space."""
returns 272lb
